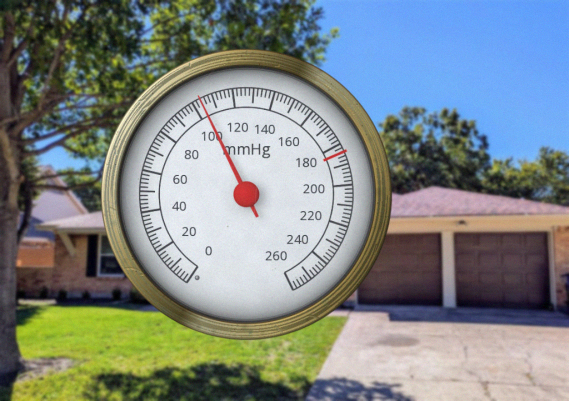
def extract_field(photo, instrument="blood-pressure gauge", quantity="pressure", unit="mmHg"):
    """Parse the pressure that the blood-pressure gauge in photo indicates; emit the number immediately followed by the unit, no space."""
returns 104mmHg
